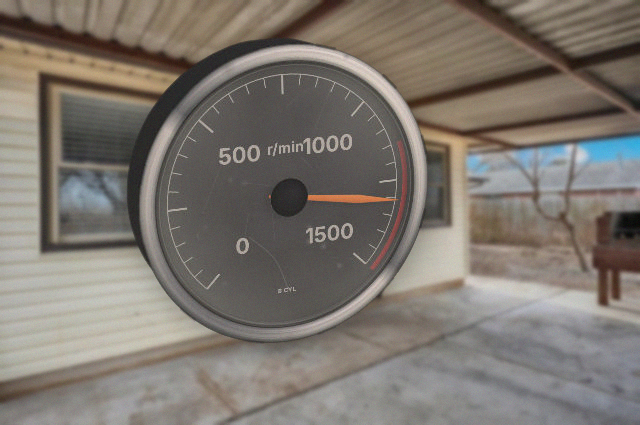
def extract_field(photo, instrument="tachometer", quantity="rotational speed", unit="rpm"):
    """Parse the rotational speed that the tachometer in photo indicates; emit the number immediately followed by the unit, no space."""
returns 1300rpm
